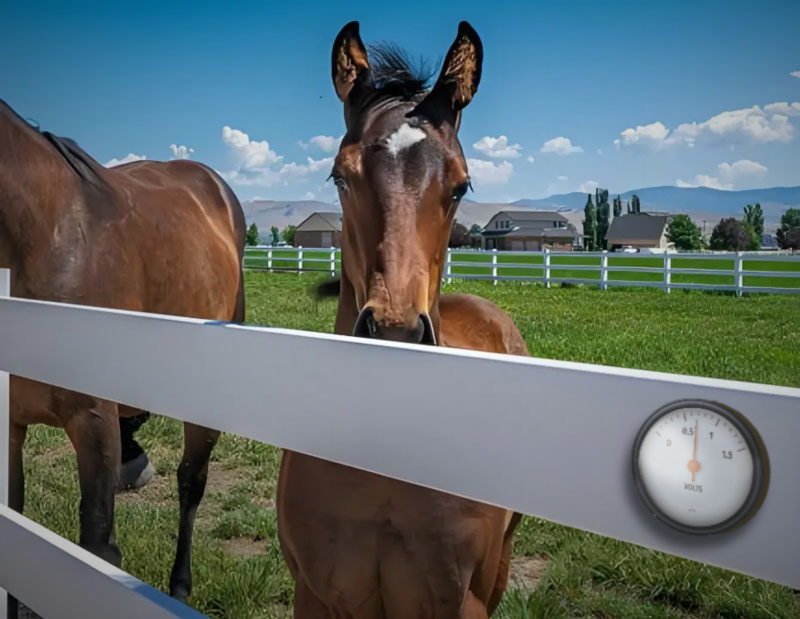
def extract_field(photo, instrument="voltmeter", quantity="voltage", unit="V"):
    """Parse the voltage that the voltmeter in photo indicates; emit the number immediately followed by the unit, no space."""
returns 0.7V
